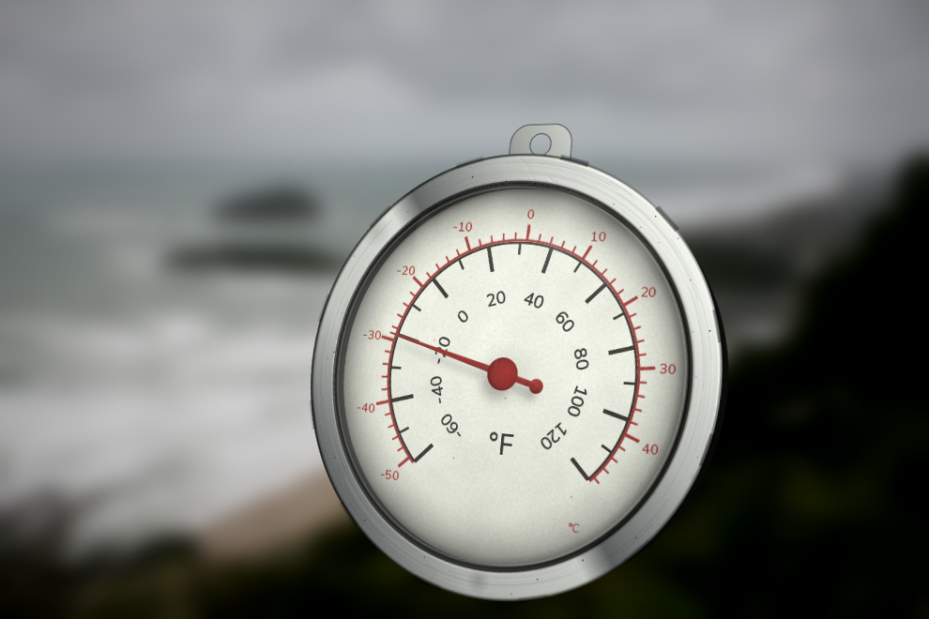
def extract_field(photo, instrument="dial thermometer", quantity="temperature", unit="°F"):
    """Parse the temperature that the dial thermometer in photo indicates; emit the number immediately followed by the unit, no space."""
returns -20°F
